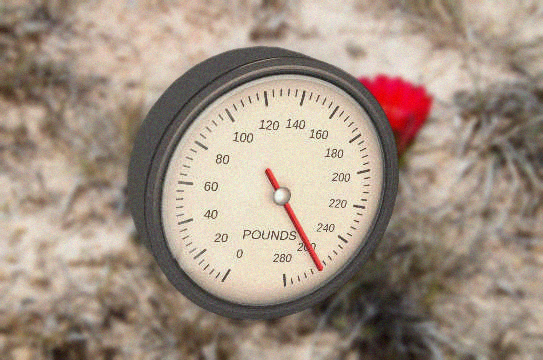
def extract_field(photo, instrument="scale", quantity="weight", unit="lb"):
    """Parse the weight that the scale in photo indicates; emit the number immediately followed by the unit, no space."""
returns 260lb
